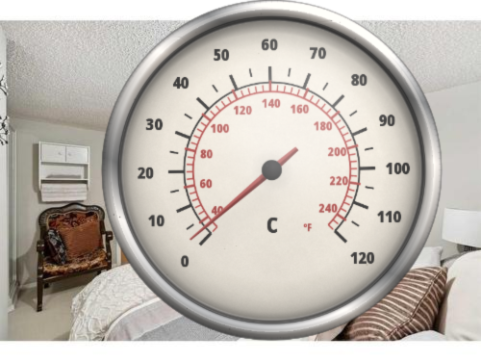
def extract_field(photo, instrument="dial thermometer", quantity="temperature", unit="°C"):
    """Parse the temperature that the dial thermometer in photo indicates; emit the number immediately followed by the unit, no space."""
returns 2.5°C
